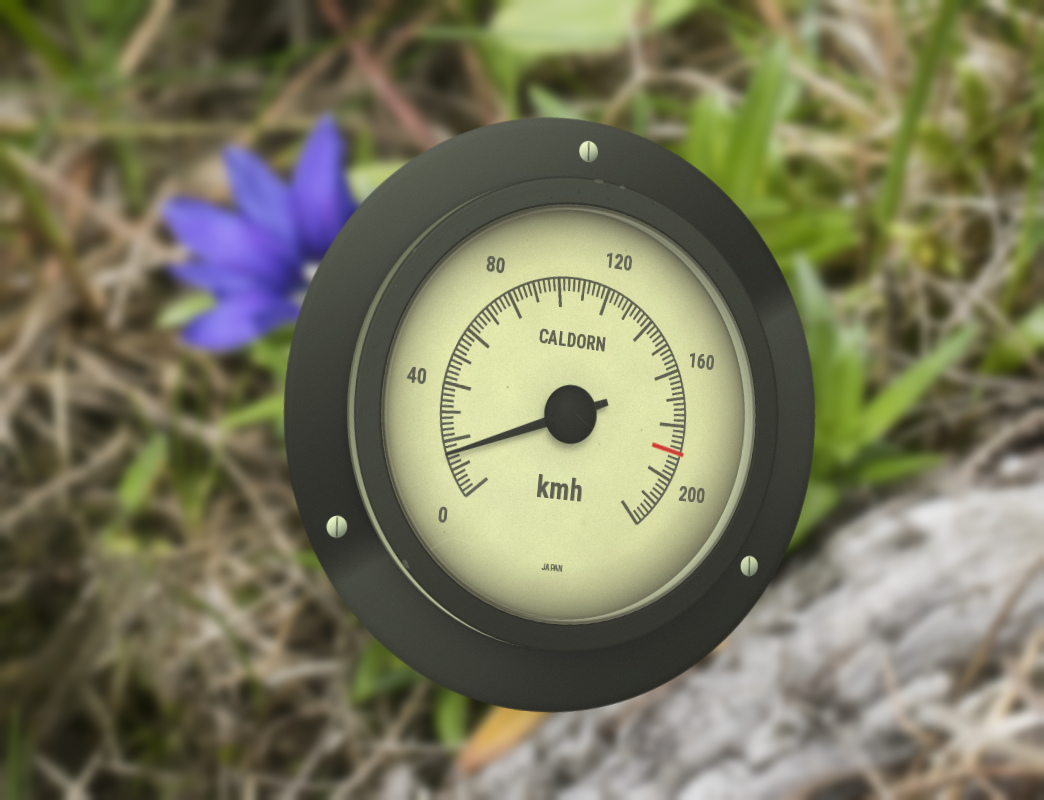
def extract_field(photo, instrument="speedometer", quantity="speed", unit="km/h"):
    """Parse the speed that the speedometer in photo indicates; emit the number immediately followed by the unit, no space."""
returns 16km/h
